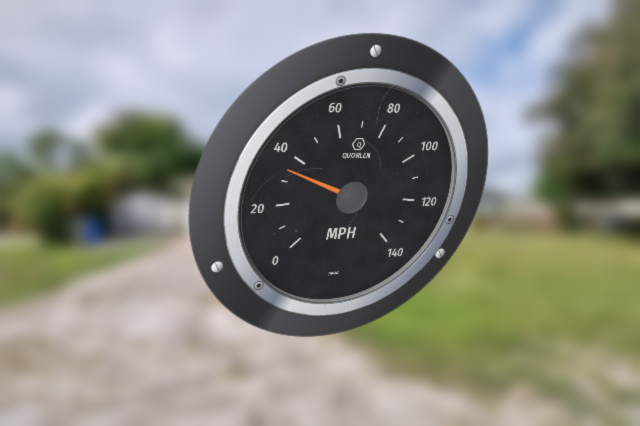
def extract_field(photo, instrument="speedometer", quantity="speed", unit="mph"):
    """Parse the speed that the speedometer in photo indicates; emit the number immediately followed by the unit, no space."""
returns 35mph
